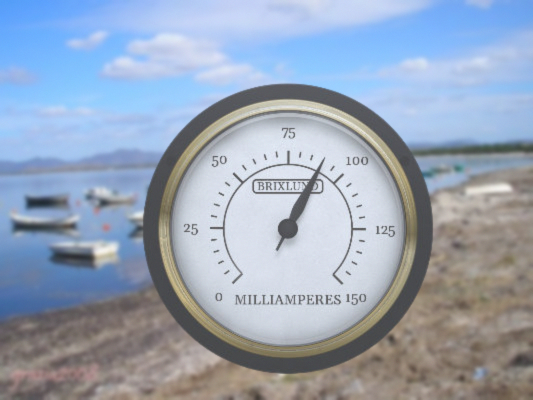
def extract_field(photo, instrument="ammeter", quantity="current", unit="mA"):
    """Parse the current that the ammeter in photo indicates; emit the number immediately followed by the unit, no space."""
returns 90mA
